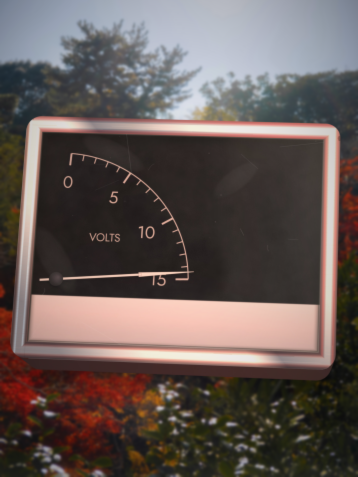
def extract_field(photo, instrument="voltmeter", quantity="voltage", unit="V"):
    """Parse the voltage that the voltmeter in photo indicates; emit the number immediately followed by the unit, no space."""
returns 14.5V
